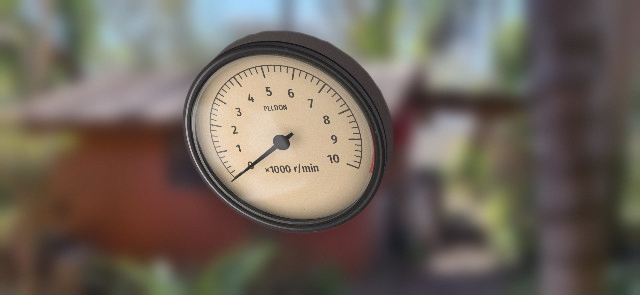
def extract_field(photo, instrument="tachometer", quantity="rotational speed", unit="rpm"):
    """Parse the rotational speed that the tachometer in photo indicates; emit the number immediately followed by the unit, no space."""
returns 0rpm
